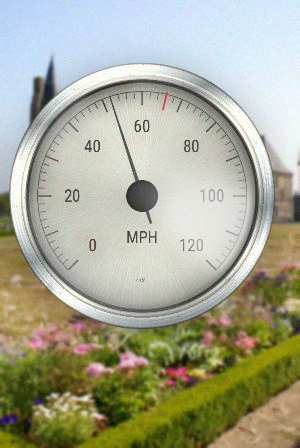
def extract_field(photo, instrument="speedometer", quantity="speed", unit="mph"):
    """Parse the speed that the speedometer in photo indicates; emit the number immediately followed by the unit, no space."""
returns 52mph
